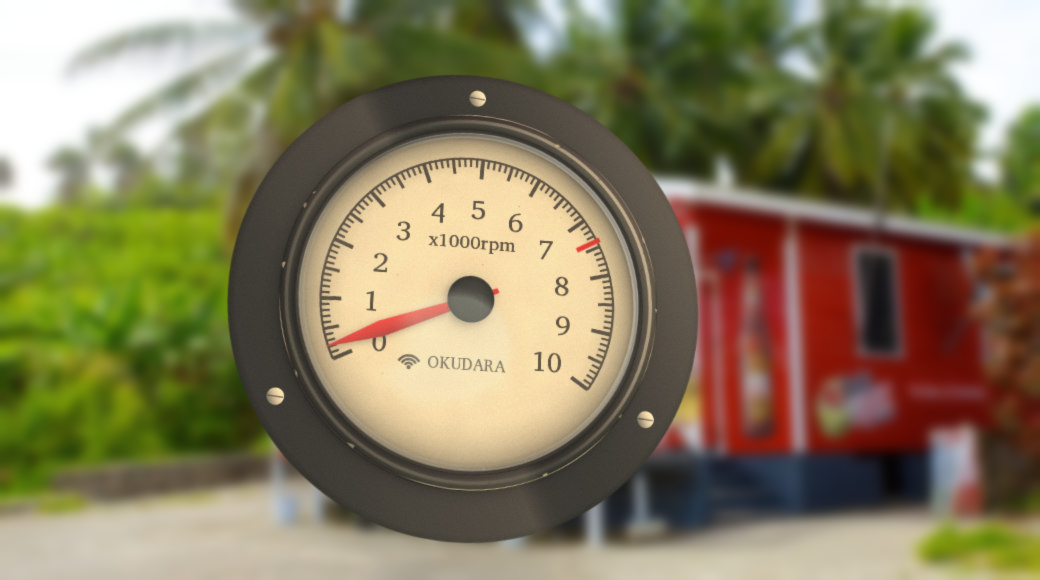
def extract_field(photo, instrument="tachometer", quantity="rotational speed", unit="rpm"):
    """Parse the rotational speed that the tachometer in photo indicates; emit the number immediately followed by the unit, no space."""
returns 200rpm
